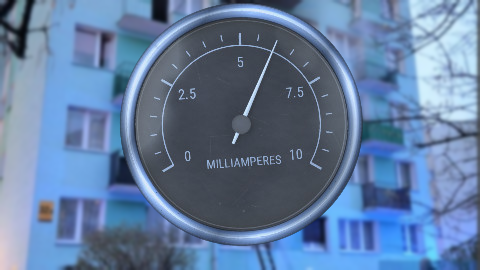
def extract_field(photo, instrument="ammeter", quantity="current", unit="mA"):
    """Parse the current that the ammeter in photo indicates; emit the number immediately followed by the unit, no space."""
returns 6mA
